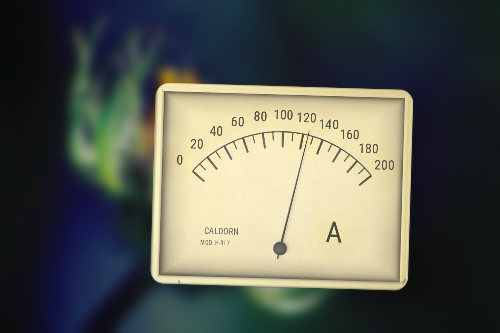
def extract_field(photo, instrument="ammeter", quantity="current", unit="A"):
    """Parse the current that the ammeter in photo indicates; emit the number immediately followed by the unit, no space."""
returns 125A
